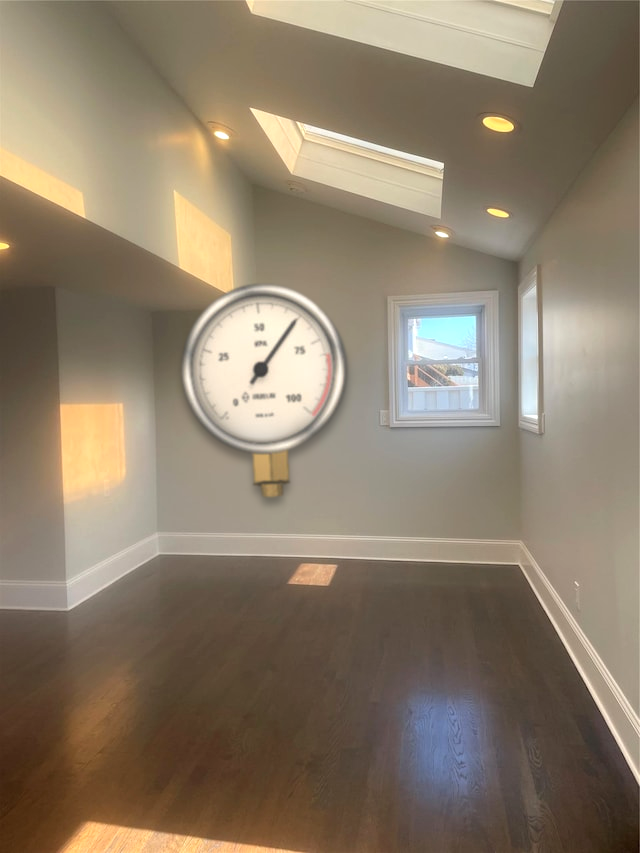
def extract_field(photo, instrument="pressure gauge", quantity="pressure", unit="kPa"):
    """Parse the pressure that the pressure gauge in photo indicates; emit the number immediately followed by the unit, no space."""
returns 65kPa
